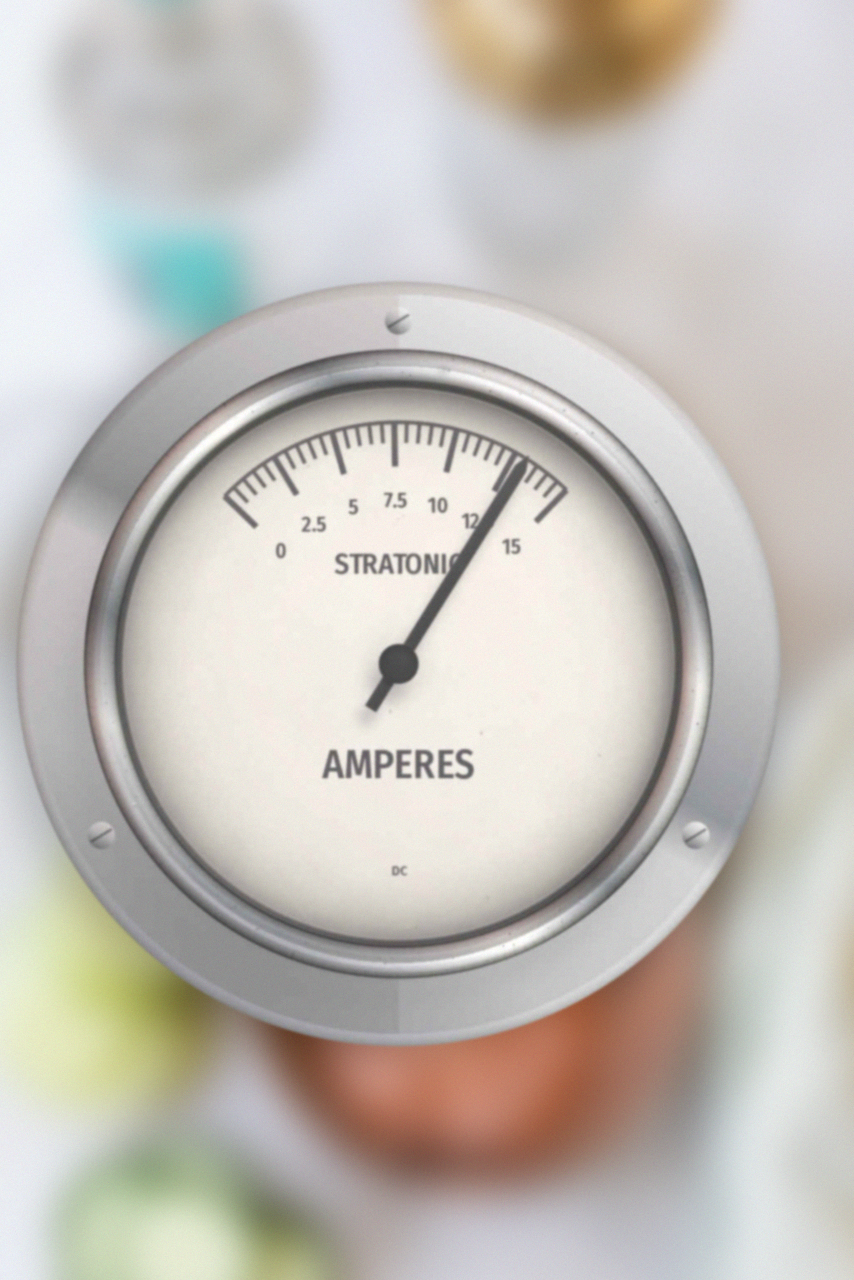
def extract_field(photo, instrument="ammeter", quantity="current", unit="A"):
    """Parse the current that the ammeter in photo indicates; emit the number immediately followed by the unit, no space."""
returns 13A
